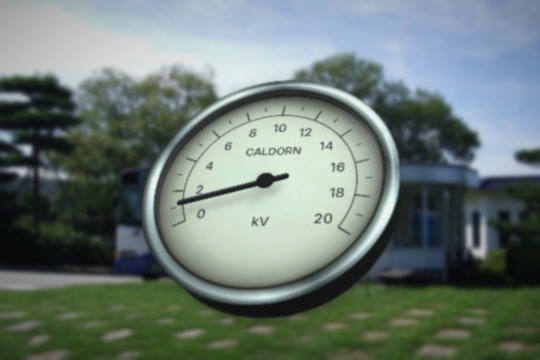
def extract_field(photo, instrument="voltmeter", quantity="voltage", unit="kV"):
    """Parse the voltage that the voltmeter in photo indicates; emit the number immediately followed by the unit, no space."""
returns 1kV
